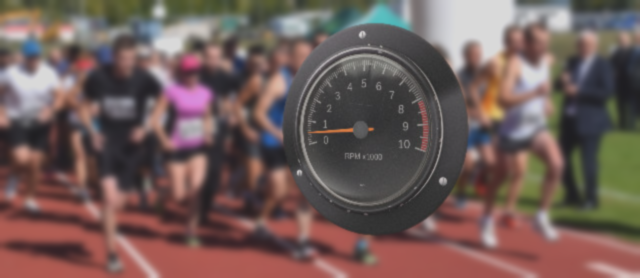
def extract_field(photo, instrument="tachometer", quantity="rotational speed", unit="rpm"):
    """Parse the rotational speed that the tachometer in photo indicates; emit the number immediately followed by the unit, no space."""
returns 500rpm
